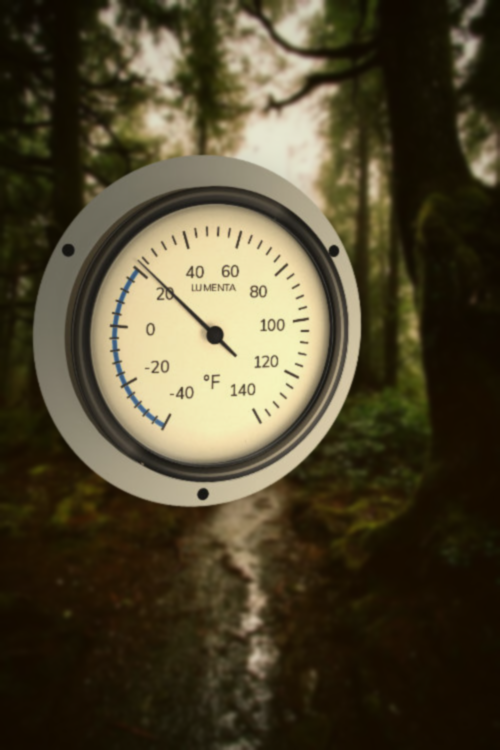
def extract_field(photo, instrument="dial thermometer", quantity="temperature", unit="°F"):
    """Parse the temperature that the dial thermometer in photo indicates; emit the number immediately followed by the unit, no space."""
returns 22°F
